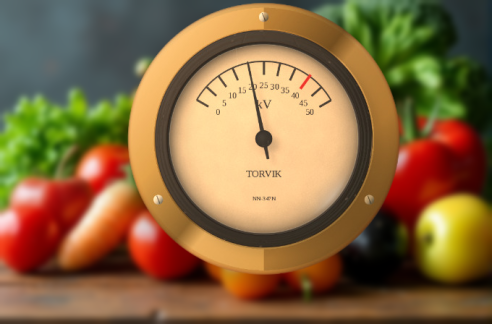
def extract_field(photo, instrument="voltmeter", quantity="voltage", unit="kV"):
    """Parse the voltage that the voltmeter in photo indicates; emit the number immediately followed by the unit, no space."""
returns 20kV
